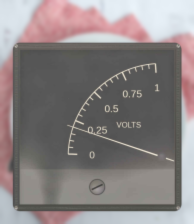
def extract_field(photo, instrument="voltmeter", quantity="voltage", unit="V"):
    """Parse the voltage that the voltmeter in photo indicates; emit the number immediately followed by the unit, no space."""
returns 0.2V
